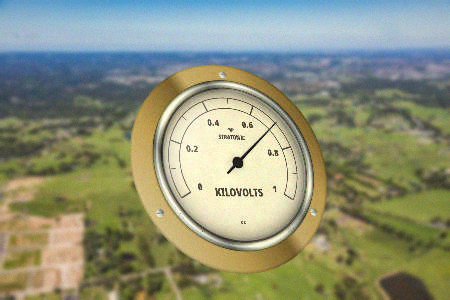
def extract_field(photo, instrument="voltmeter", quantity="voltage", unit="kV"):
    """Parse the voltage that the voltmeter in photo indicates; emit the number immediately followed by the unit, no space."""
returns 0.7kV
